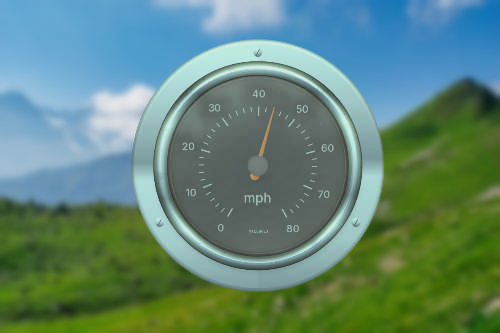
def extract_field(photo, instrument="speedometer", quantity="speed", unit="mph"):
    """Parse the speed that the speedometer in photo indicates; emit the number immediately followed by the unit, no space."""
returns 44mph
